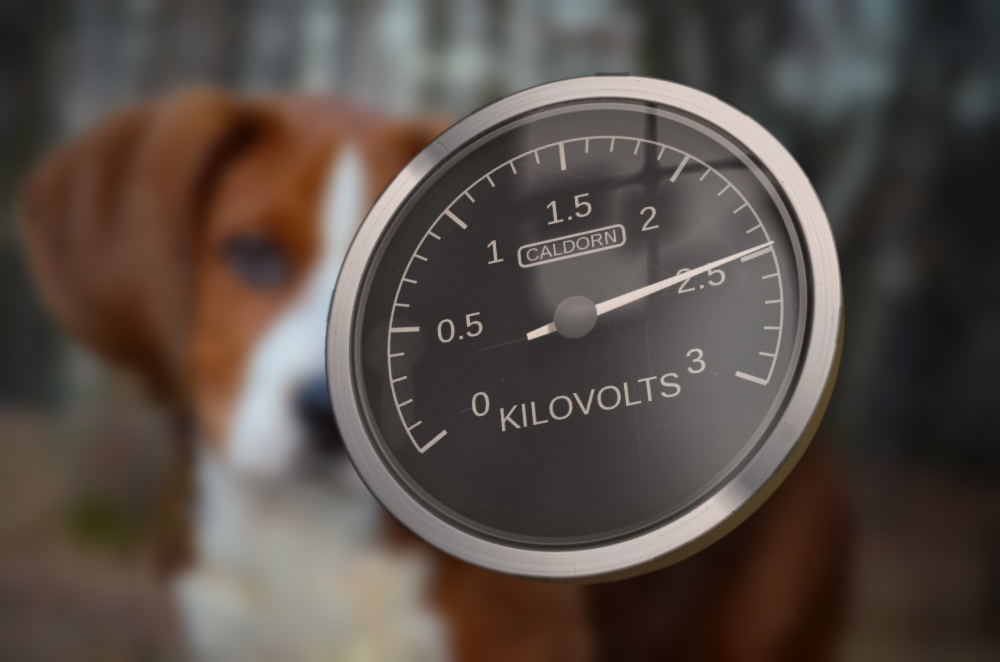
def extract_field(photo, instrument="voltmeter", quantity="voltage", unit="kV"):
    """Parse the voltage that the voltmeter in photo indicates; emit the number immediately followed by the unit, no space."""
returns 2.5kV
